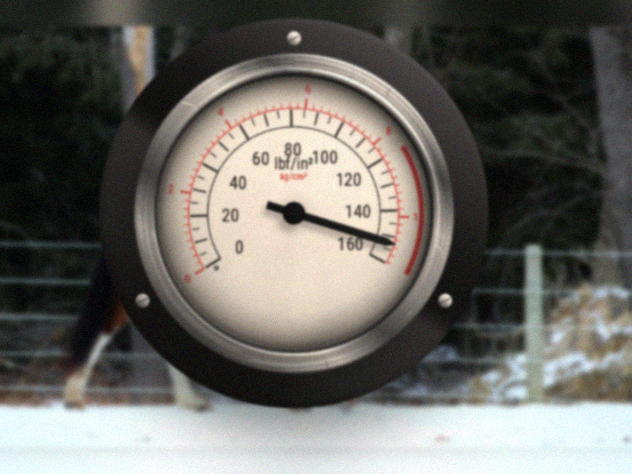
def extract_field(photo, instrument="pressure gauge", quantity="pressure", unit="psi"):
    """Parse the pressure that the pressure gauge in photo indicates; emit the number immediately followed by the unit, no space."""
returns 152.5psi
